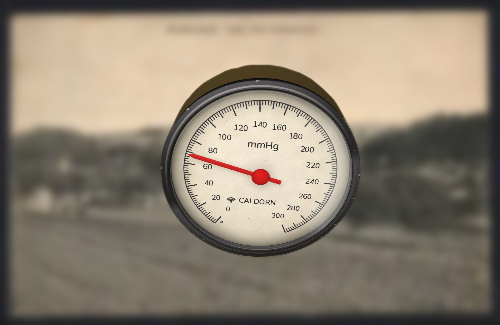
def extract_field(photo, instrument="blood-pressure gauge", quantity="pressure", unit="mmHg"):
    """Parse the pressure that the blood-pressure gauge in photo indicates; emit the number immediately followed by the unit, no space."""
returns 70mmHg
